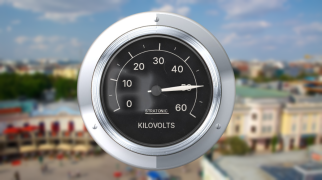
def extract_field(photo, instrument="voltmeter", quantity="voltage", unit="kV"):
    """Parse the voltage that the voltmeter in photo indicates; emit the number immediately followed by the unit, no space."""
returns 50kV
